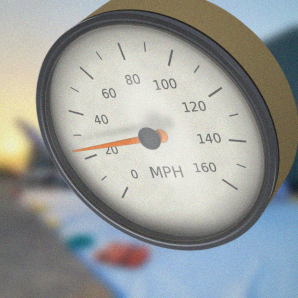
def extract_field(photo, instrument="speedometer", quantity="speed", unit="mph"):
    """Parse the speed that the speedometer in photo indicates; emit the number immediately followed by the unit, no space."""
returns 25mph
